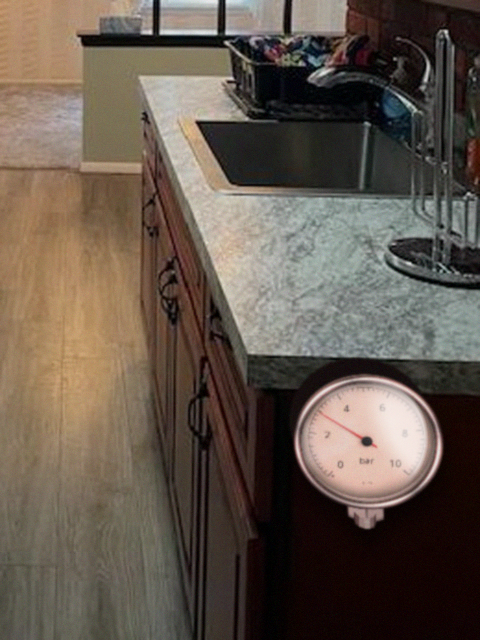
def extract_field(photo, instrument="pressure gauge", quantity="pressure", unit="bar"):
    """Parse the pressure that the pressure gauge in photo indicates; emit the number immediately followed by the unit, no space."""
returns 3bar
